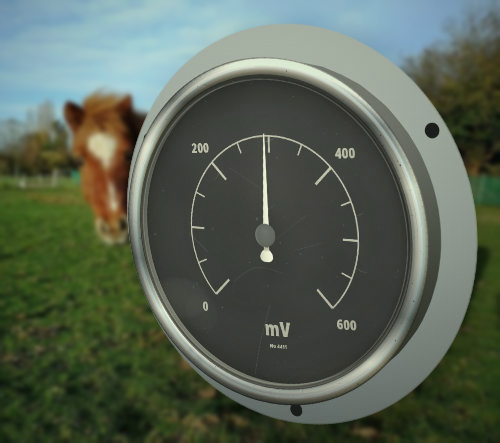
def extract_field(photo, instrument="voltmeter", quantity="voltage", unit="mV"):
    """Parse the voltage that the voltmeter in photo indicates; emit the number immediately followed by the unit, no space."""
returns 300mV
